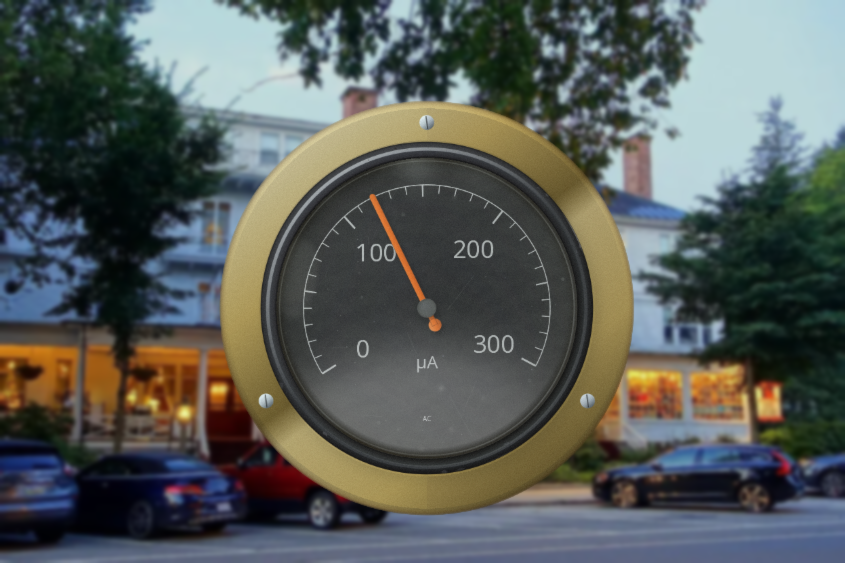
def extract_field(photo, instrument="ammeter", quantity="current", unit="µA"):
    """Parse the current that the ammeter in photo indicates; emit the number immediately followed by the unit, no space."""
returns 120µA
